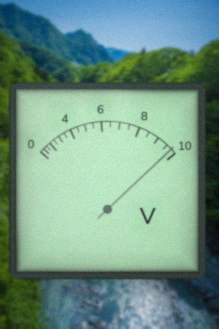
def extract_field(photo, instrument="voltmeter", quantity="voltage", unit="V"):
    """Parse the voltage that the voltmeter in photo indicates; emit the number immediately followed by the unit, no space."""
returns 9.75V
